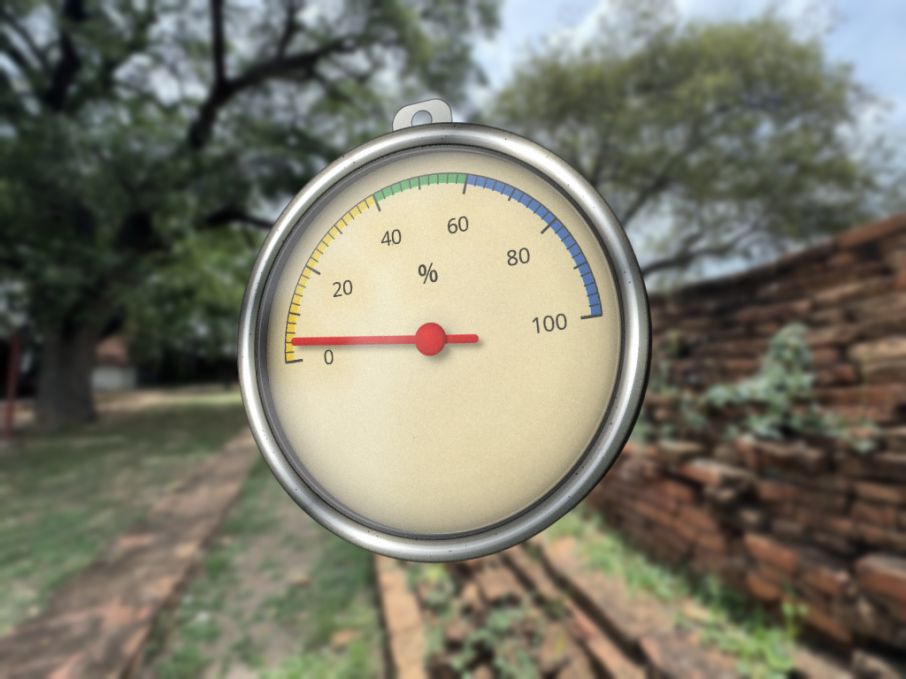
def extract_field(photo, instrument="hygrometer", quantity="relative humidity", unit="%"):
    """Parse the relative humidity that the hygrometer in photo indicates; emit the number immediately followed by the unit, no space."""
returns 4%
